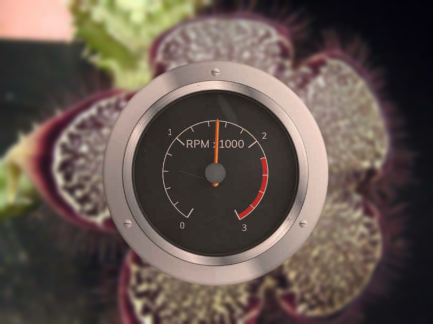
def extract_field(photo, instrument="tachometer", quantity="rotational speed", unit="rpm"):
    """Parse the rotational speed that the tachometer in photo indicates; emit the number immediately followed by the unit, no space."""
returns 1500rpm
